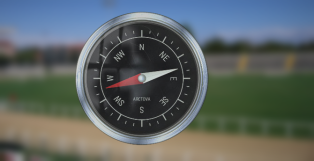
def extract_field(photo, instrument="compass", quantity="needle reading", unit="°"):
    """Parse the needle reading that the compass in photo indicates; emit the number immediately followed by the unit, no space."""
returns 255°
